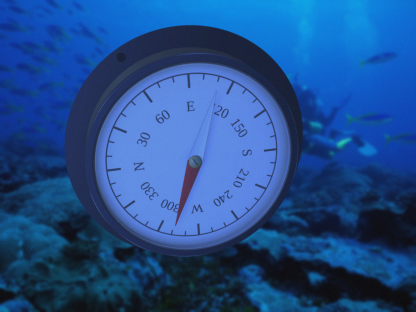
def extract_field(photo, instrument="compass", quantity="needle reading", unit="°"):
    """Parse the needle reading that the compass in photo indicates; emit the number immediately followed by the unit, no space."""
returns 290°
